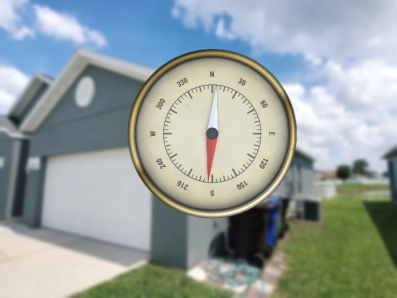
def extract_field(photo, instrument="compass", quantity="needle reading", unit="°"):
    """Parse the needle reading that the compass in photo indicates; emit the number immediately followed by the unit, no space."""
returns 185°
